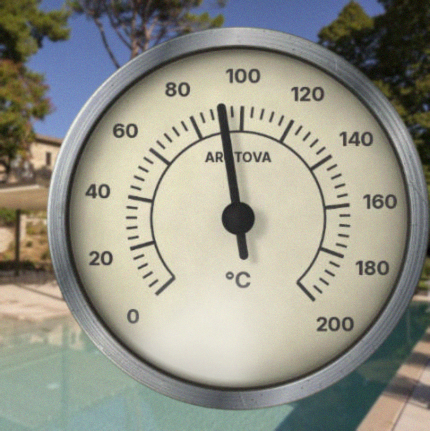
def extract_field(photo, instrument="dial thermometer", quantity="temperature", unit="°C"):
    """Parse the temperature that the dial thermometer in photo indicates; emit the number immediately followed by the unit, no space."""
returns 92°C
